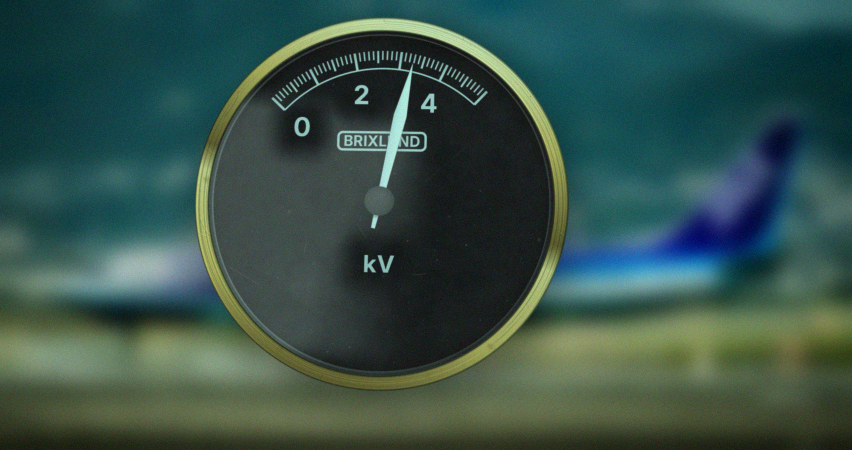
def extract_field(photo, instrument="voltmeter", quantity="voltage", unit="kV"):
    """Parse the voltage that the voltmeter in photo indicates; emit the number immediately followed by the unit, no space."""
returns 3.3kV
